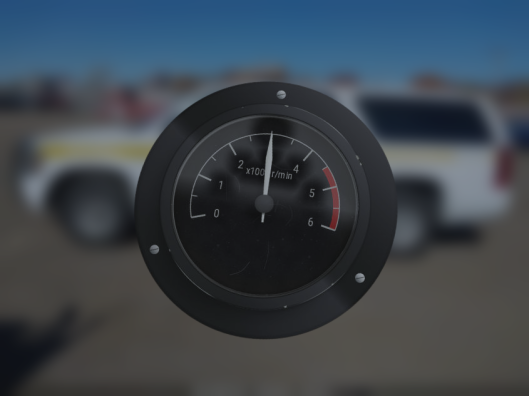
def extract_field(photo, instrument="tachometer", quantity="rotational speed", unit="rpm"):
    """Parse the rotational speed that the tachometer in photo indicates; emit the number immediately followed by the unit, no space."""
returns 3000rpm
